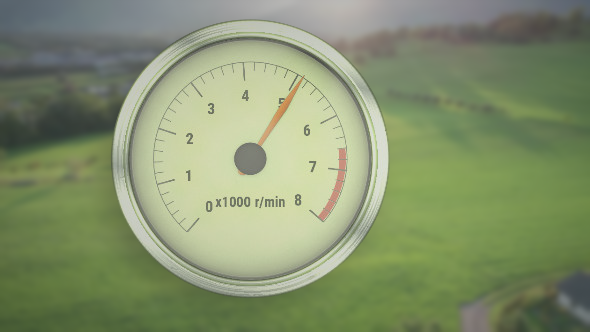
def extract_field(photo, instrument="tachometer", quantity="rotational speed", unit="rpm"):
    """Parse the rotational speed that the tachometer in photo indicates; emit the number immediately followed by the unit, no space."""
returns 5100rpm
